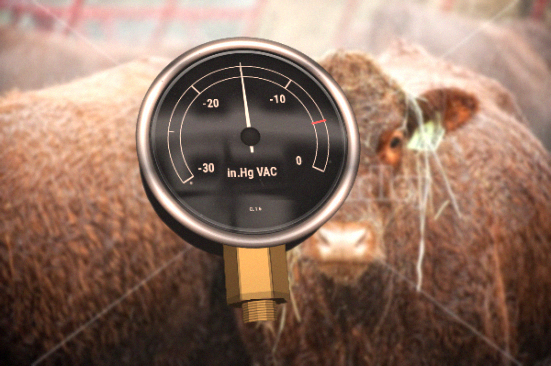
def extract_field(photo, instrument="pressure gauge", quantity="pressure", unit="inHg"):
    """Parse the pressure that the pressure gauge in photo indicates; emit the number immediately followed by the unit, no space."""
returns -15inHg
